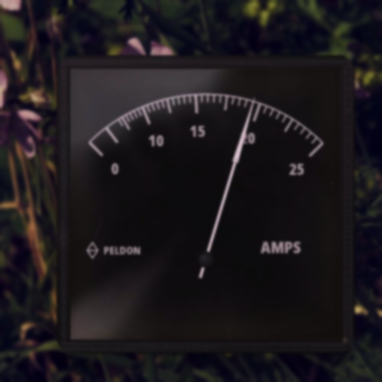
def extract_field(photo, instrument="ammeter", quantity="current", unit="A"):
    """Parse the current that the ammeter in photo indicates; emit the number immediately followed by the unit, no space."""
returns 19.5A
